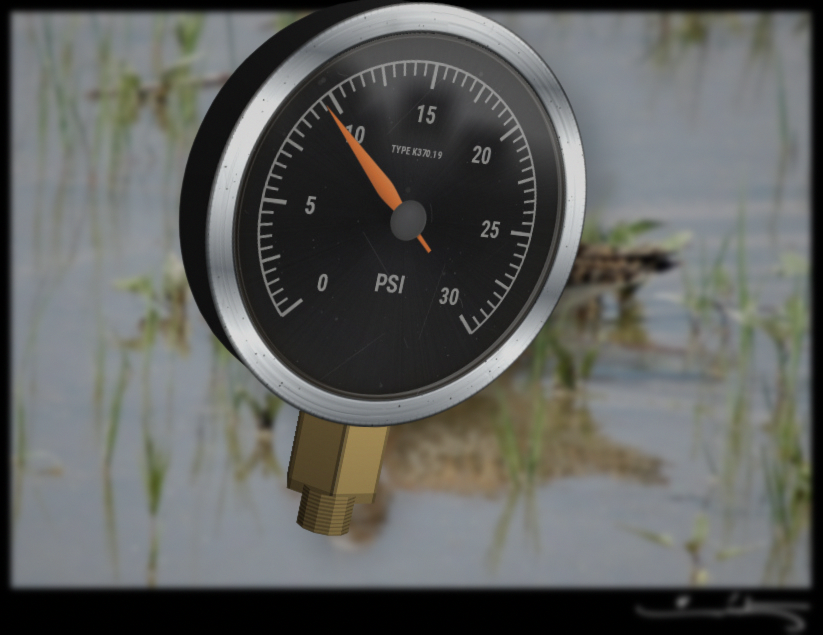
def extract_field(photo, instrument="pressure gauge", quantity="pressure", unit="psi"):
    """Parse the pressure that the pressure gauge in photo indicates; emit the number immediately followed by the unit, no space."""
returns 9.5psi
